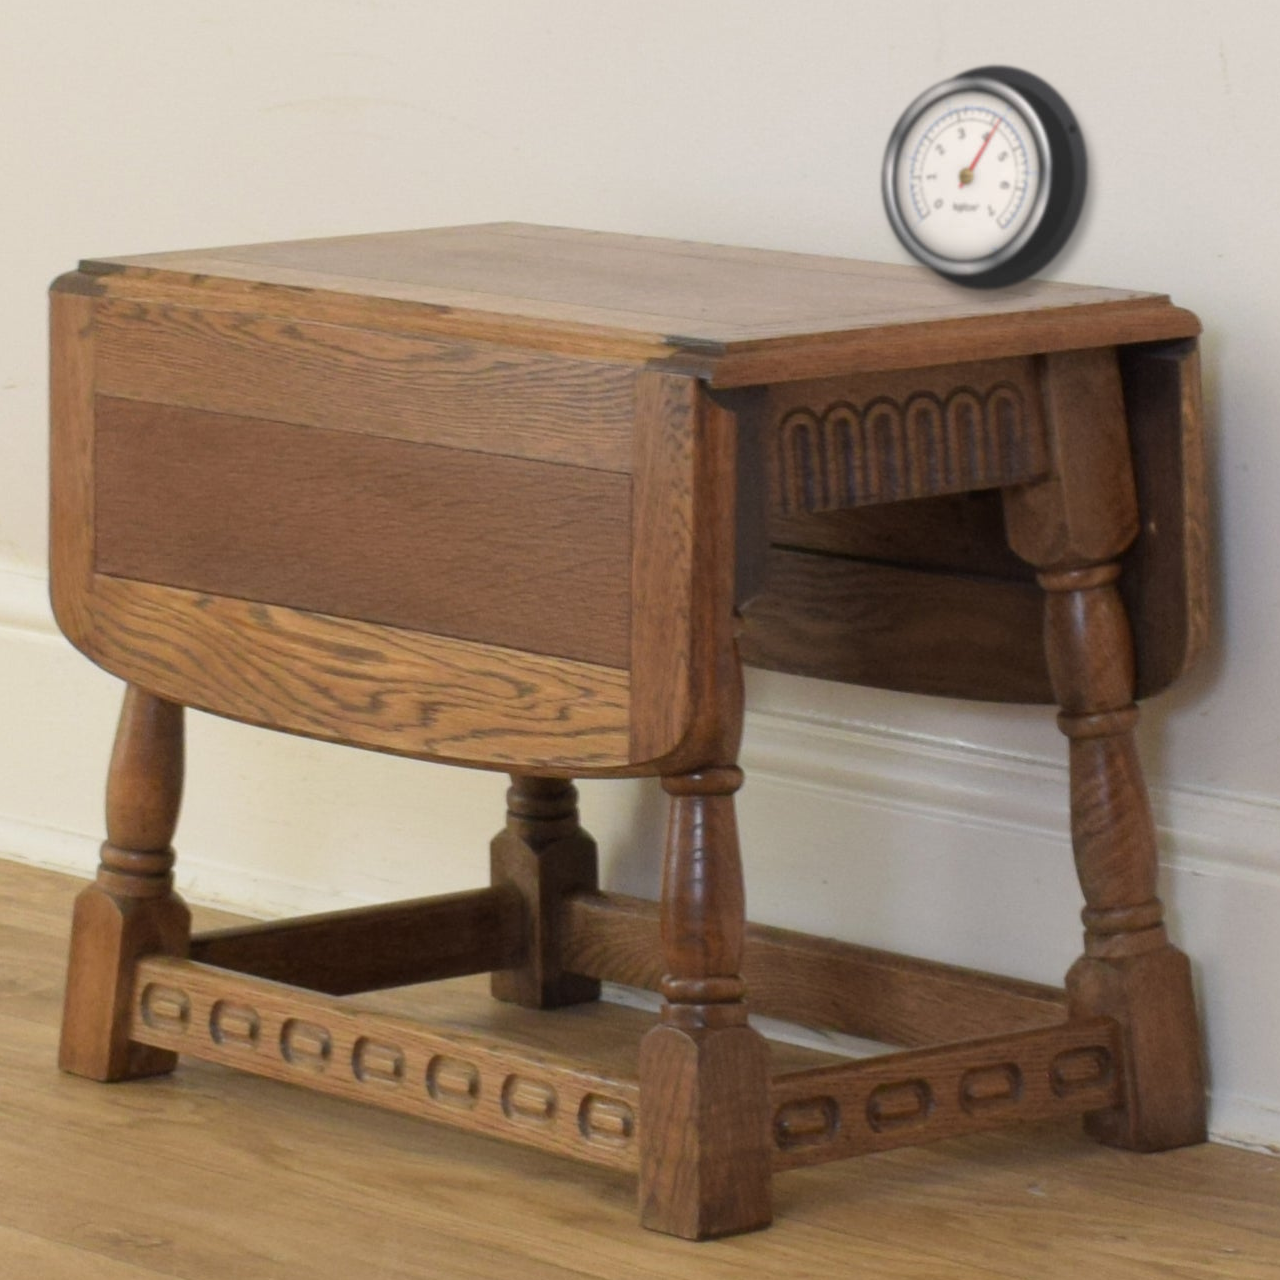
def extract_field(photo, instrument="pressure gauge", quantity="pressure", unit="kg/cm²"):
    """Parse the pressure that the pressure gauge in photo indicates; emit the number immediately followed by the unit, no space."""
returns 4.2kg/cm²
